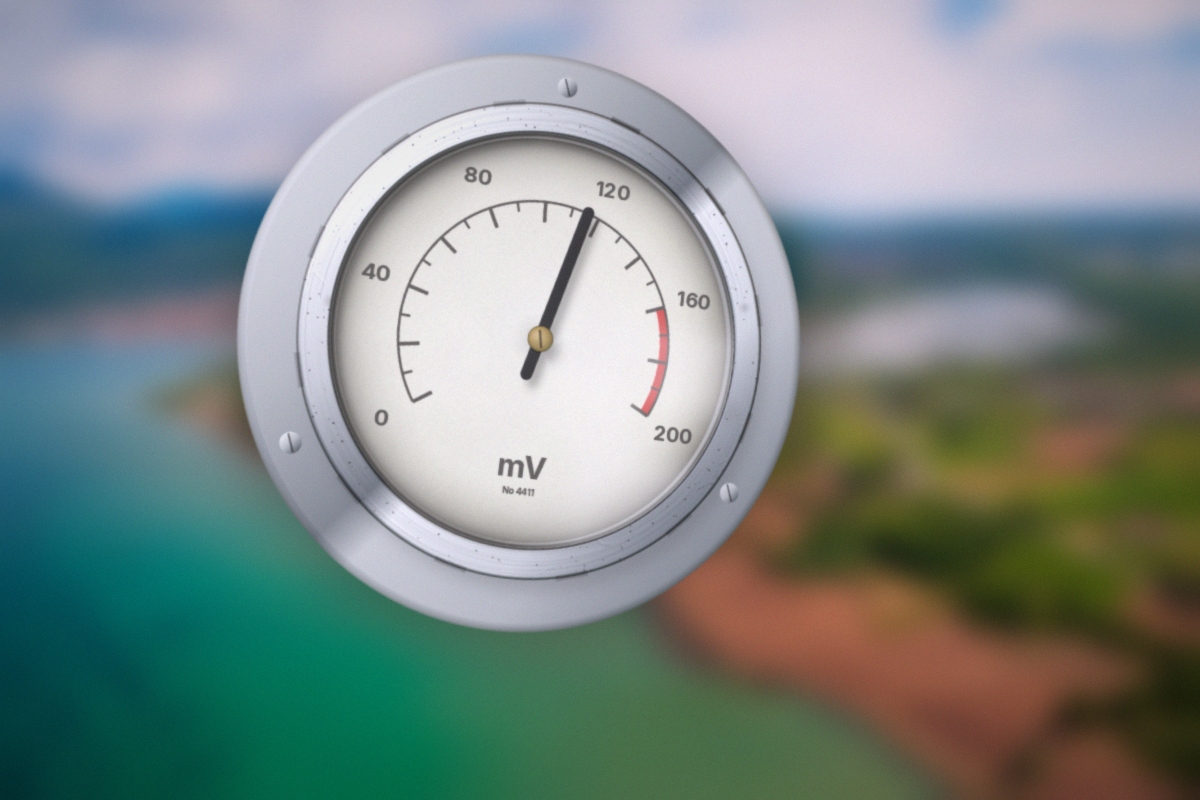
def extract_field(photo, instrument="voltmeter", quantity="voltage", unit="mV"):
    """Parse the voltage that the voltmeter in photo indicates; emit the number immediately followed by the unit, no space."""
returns 115mV
